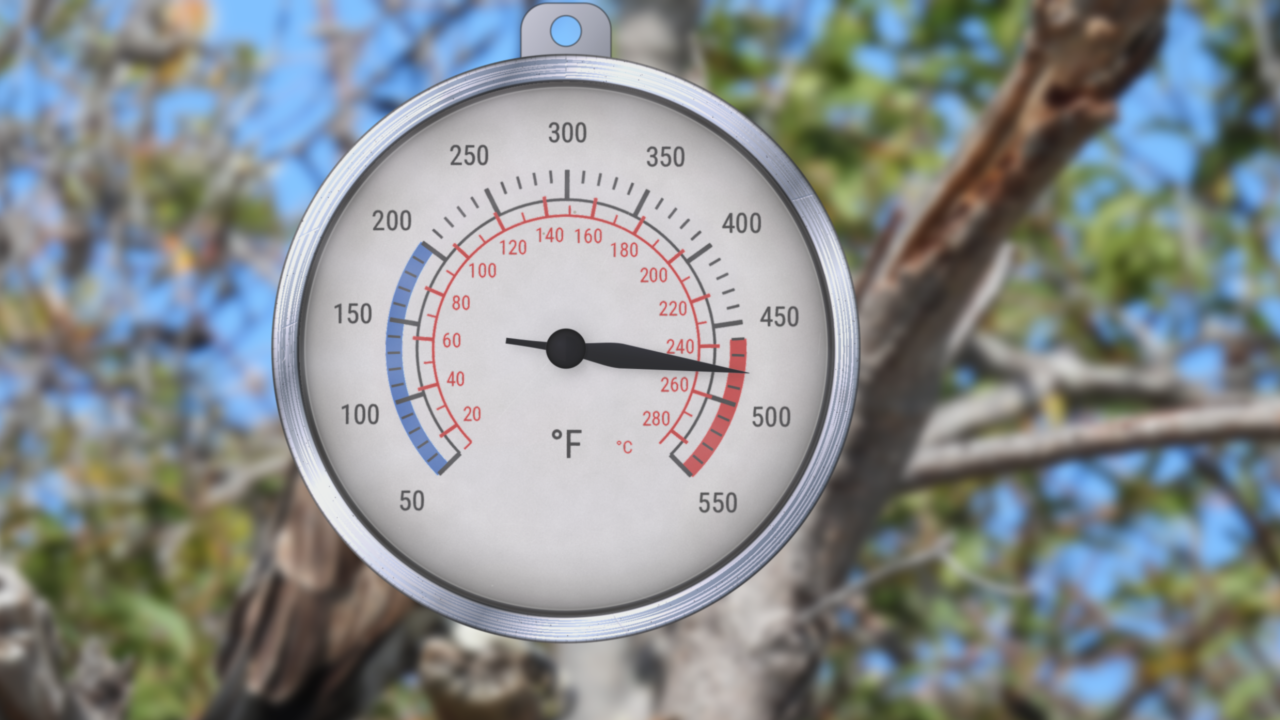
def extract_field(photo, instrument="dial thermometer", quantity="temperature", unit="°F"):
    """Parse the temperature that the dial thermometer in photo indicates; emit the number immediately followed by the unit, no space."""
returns 480°F
